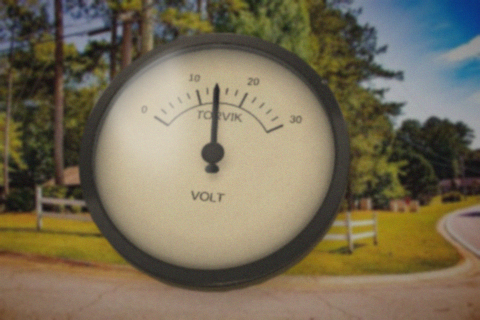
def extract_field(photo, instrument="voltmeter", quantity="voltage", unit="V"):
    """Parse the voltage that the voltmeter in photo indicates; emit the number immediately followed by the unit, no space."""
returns 14V
